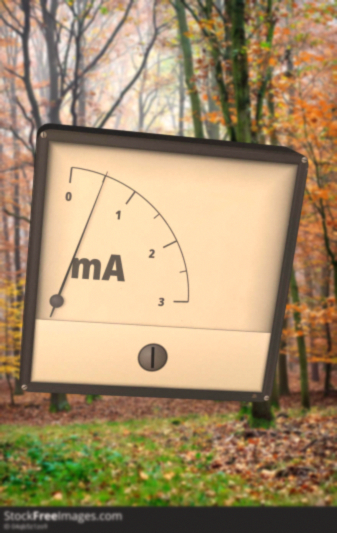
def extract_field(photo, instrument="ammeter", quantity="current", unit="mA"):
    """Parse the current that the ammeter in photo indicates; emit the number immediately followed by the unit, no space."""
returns 0.5mA
